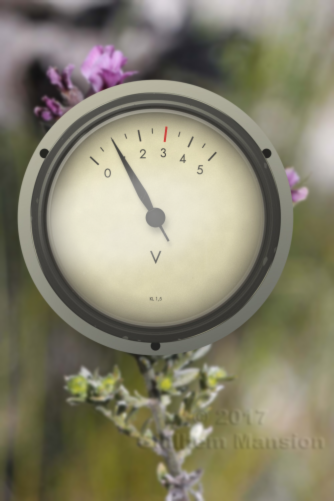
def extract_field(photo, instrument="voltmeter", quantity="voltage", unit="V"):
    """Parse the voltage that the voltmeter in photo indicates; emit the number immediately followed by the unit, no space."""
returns 1V
